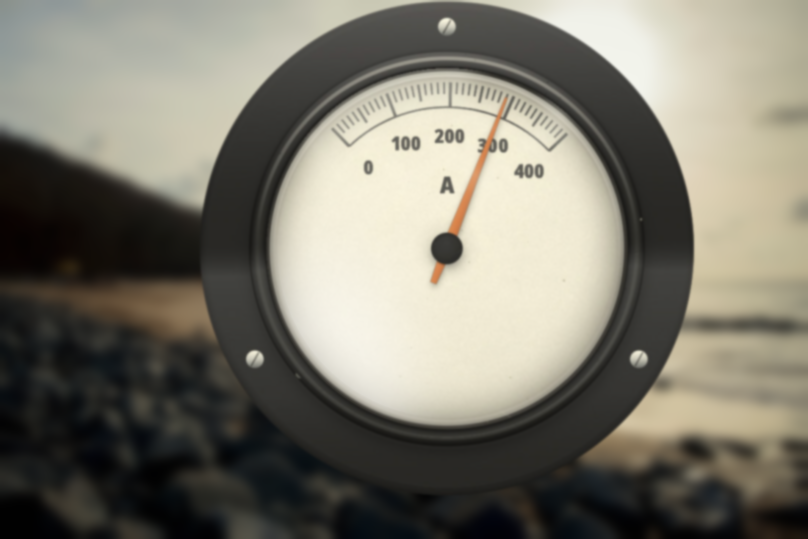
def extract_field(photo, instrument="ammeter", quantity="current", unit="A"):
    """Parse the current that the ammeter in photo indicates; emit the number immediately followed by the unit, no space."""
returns 290A
